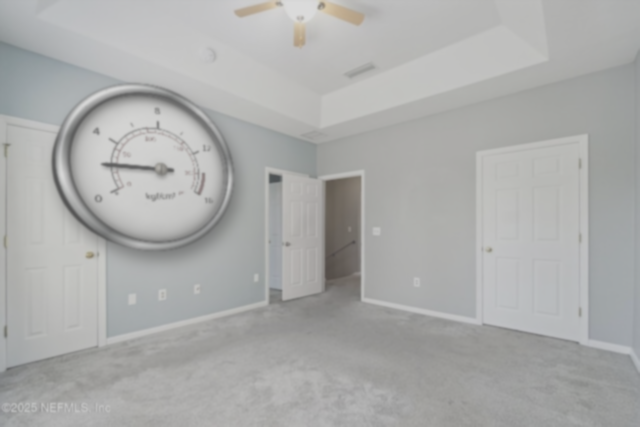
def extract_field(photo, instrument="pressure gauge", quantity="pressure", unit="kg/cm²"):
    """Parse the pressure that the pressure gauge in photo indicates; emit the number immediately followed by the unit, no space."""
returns 2kg/cm²
